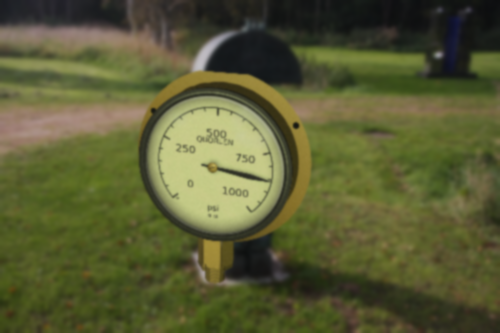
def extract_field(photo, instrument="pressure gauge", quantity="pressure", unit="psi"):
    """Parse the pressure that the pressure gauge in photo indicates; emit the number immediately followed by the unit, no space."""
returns 850psi
